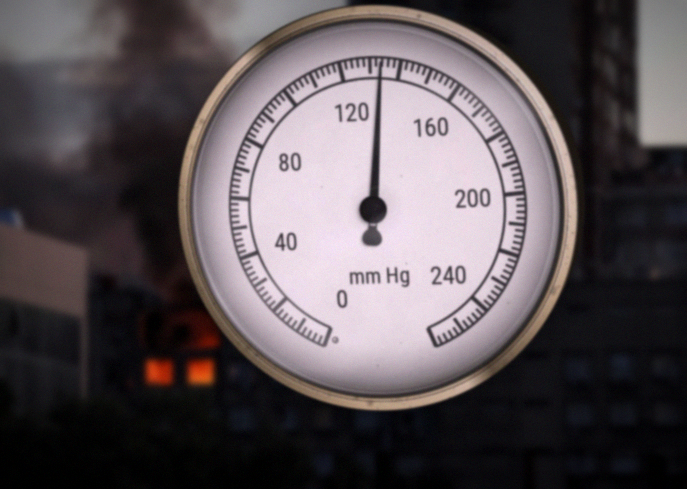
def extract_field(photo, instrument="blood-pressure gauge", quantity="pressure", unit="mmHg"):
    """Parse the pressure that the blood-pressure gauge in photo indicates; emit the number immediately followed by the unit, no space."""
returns 134mmHg
